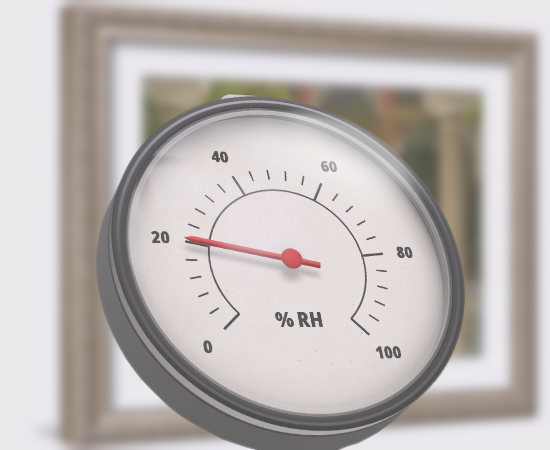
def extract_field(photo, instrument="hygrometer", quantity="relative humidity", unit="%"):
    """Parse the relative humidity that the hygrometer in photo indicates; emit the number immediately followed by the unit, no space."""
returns 20%
